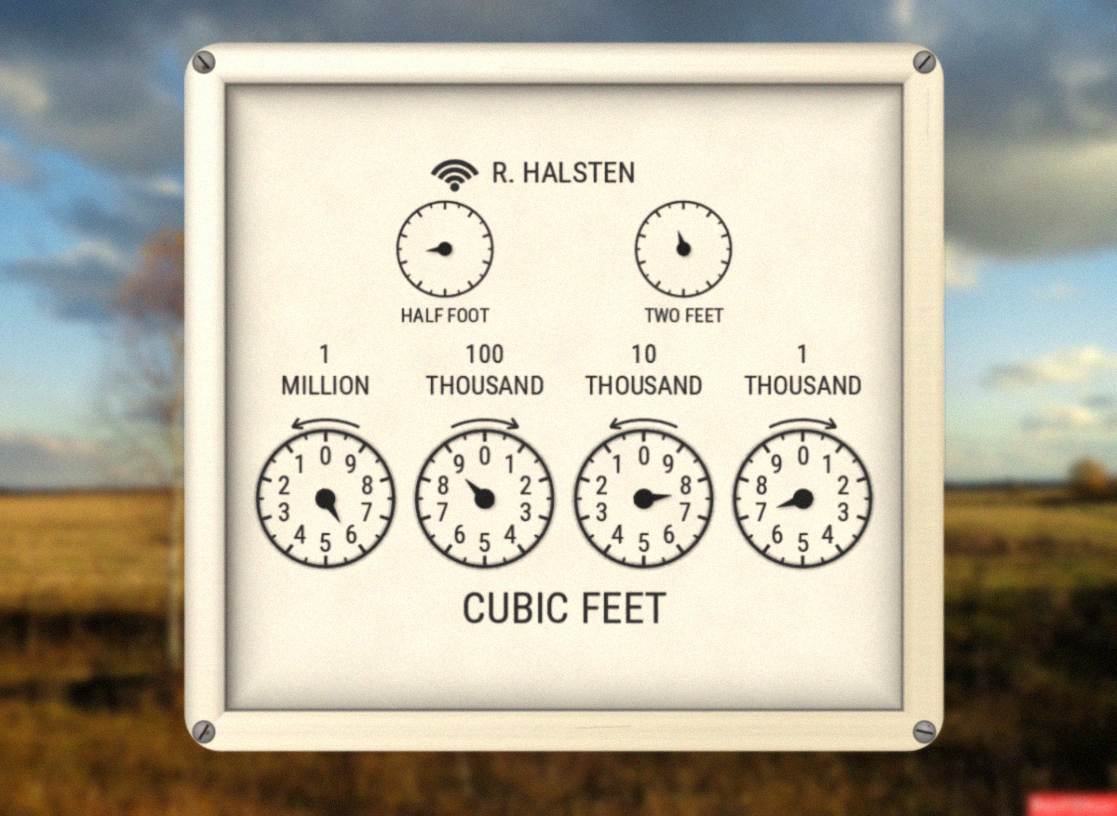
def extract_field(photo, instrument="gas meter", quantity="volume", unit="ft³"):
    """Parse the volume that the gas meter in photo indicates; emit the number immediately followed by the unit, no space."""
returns 587700ft³
